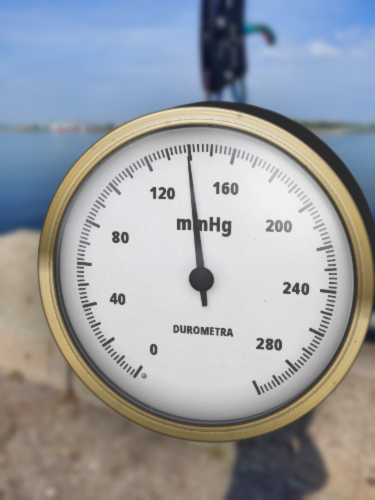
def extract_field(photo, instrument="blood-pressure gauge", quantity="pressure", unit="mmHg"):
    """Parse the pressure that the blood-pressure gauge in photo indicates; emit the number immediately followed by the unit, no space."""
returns 140mmHg
